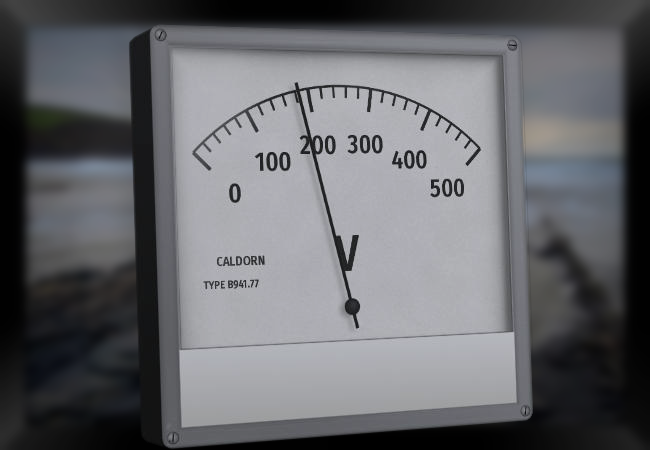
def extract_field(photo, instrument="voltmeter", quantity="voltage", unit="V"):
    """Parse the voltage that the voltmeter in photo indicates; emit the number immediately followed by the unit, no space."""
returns 180V
